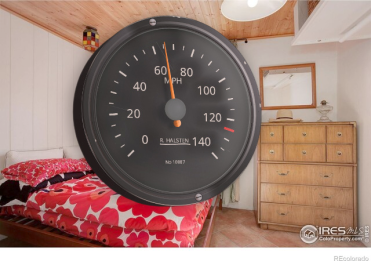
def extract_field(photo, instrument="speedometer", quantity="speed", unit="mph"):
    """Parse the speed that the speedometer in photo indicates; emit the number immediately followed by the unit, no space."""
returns 65mph
